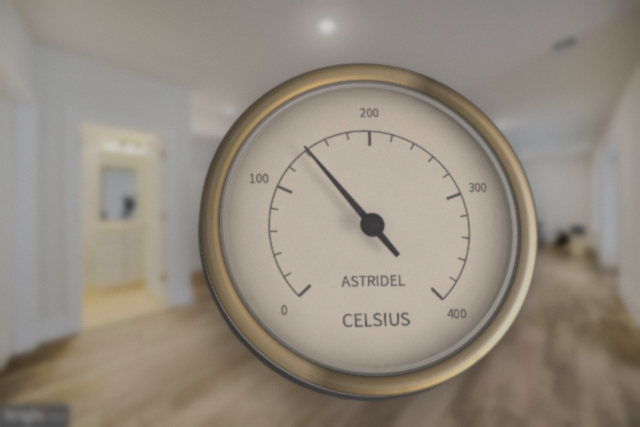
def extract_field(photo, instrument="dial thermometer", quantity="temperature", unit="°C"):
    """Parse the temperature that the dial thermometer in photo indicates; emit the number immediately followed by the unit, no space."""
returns 140°C
